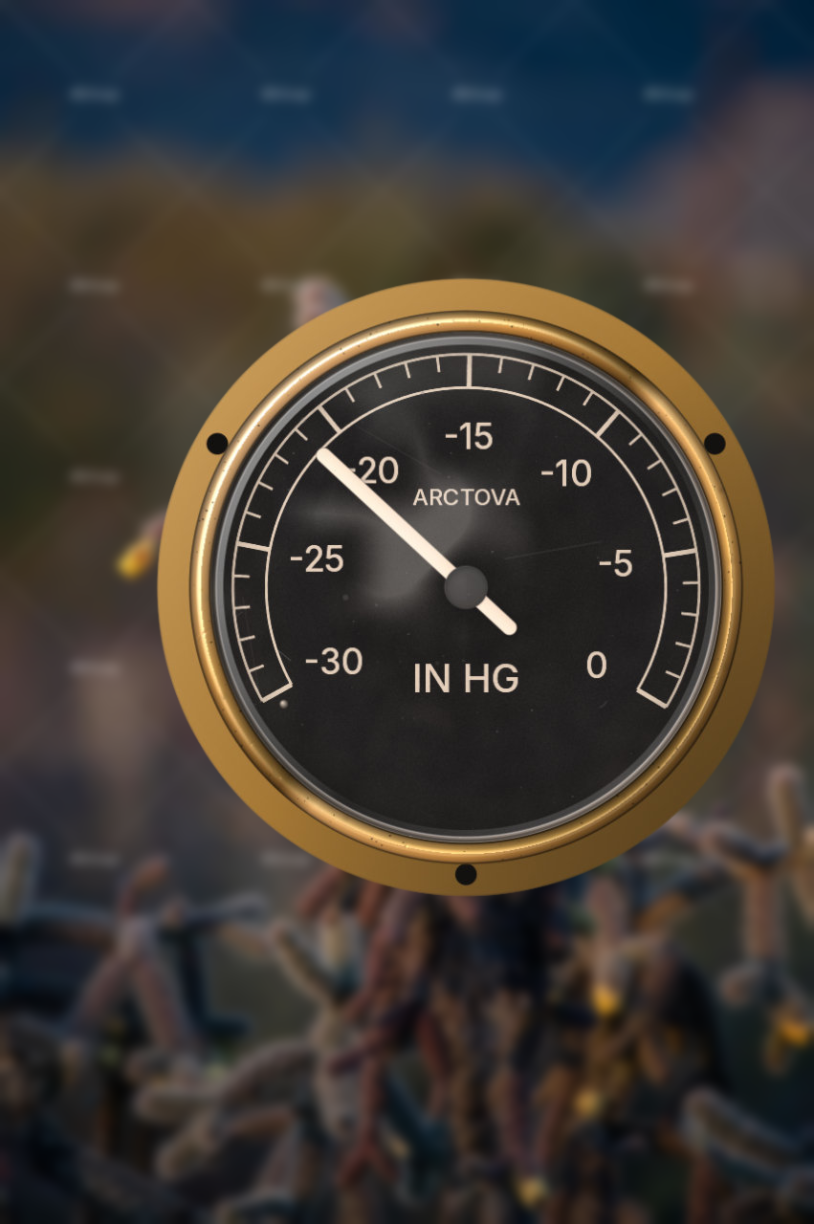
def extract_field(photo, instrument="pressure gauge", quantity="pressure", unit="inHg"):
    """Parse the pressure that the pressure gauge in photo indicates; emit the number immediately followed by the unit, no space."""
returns -21inHg
